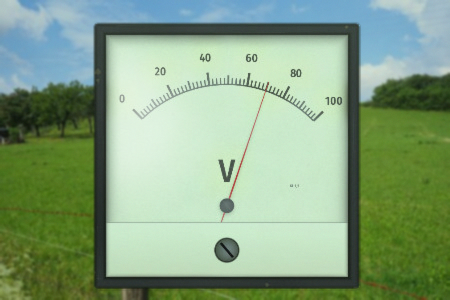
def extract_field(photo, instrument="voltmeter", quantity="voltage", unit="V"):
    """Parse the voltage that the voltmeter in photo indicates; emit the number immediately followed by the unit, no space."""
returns 70V
